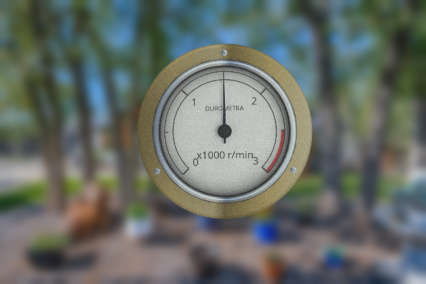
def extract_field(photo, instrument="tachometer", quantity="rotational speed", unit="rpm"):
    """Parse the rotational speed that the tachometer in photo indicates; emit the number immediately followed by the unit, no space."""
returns 1500rpm
